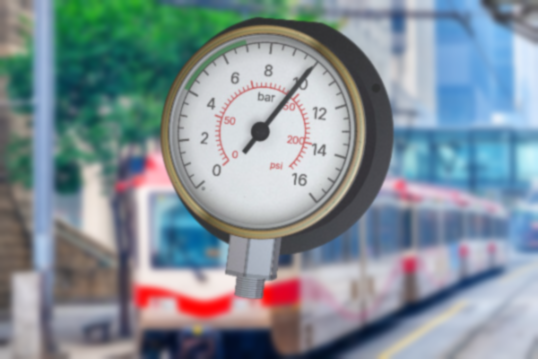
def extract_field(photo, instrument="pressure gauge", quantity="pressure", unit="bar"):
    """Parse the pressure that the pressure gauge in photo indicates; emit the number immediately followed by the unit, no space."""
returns 10bar
